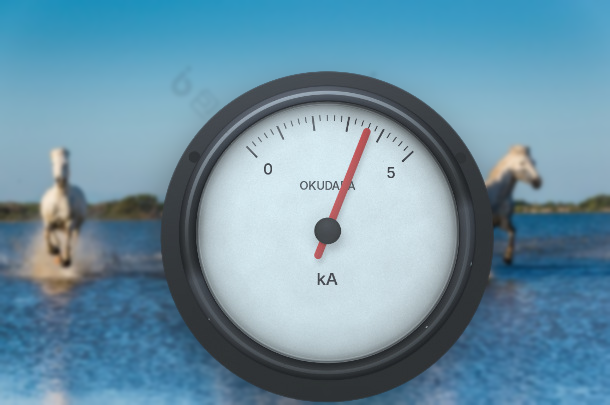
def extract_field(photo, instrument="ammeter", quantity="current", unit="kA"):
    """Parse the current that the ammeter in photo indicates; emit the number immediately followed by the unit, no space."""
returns 3.6kA
